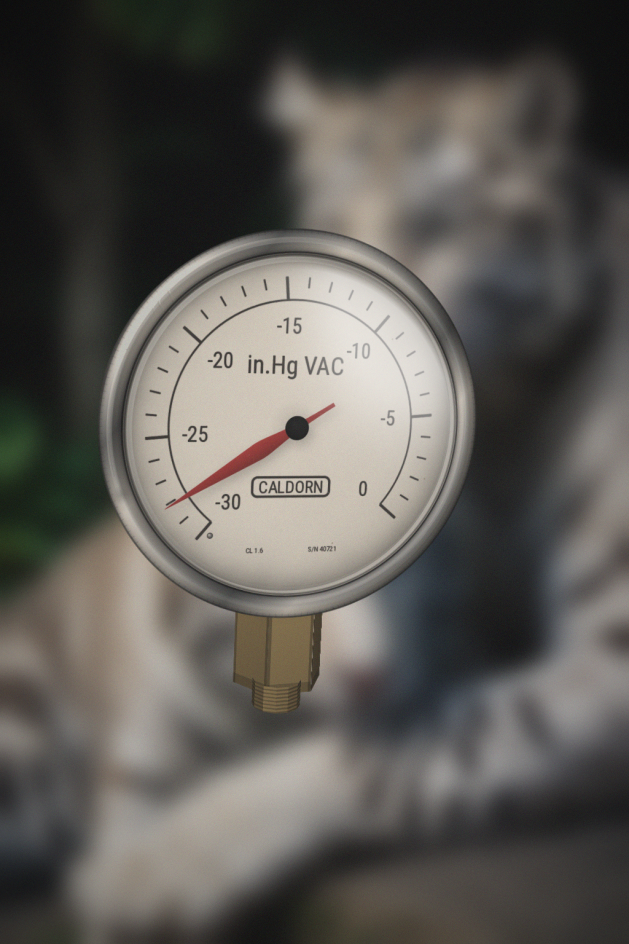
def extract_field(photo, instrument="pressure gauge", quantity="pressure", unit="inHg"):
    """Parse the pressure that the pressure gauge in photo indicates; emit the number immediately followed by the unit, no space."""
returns -28inHg
